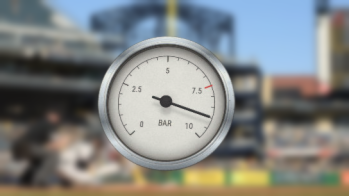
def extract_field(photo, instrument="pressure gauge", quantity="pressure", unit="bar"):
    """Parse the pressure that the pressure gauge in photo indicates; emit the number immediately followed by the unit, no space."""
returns 9bar
